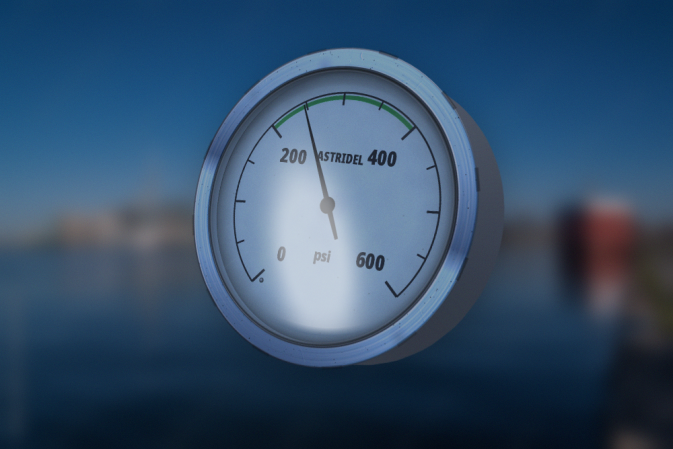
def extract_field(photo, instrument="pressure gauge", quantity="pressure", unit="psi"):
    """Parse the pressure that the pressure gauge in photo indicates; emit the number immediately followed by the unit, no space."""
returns 250psi
